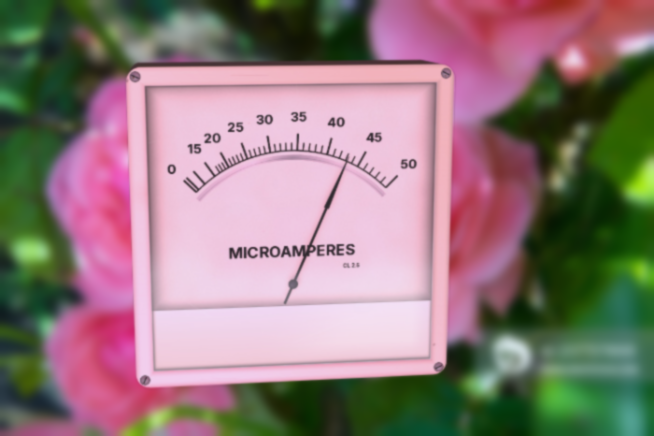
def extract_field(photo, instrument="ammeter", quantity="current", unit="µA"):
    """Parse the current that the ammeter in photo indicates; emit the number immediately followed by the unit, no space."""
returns 43µA
